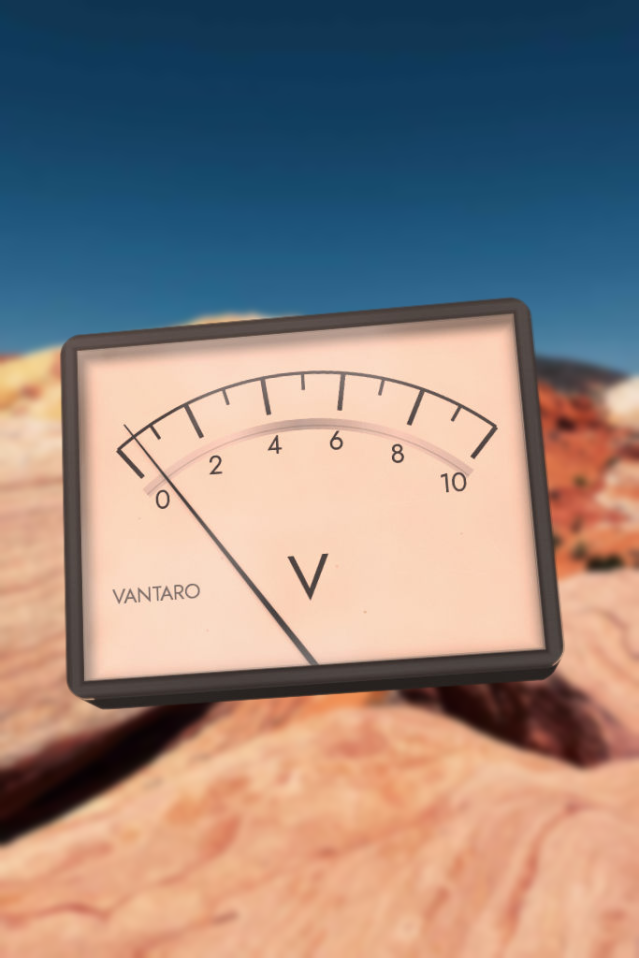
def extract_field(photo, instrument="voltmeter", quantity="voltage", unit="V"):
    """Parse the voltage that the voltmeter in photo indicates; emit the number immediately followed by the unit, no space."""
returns 0.5V
